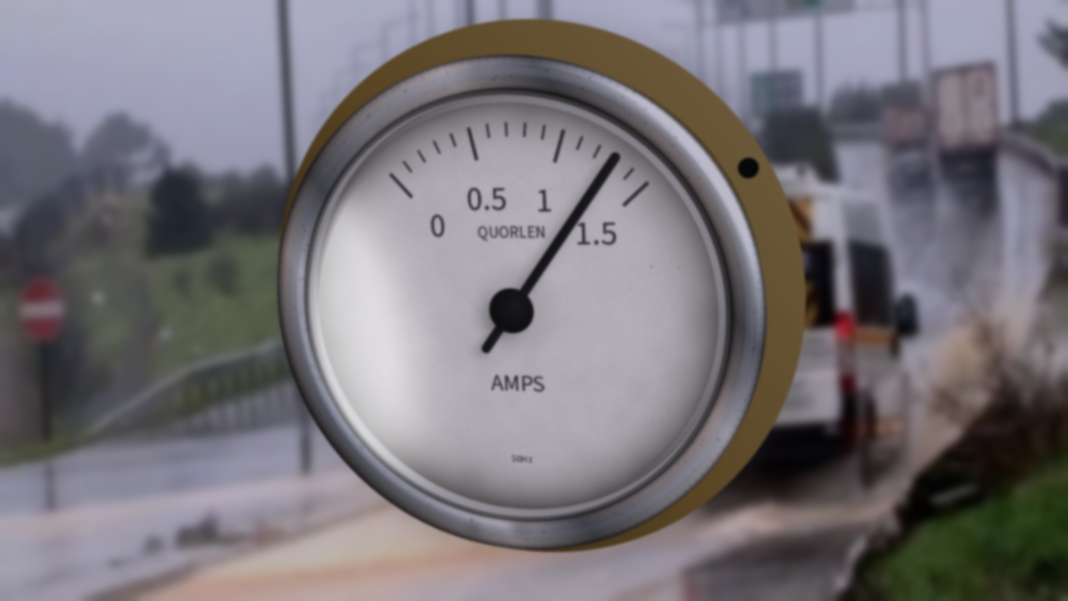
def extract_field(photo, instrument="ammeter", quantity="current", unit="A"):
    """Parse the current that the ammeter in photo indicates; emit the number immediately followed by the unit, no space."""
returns 1.3A
